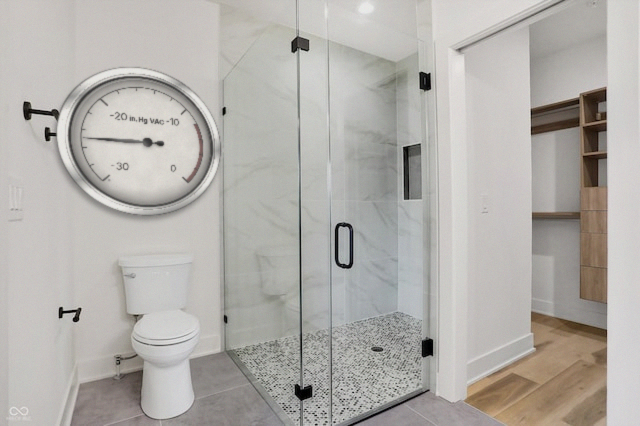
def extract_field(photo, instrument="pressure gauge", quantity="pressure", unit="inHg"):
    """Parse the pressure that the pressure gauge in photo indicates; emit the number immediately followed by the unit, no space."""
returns -25inHg
